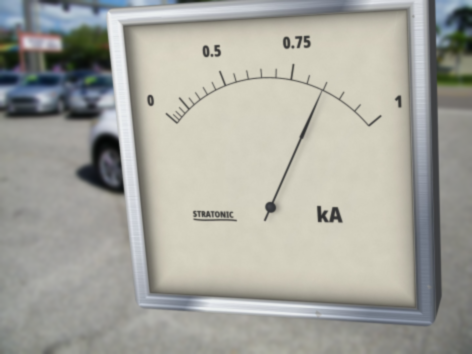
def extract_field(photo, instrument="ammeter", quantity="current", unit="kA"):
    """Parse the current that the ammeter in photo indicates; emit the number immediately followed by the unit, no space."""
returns 0.85kA
